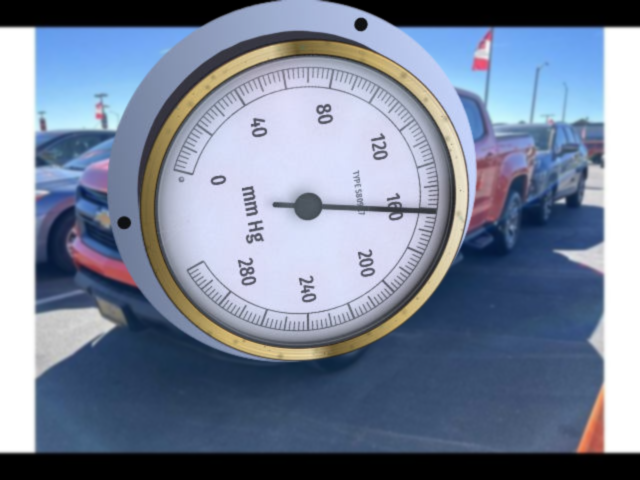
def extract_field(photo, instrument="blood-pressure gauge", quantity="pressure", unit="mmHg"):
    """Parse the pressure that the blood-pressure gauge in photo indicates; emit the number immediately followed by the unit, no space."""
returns 160mmHg
